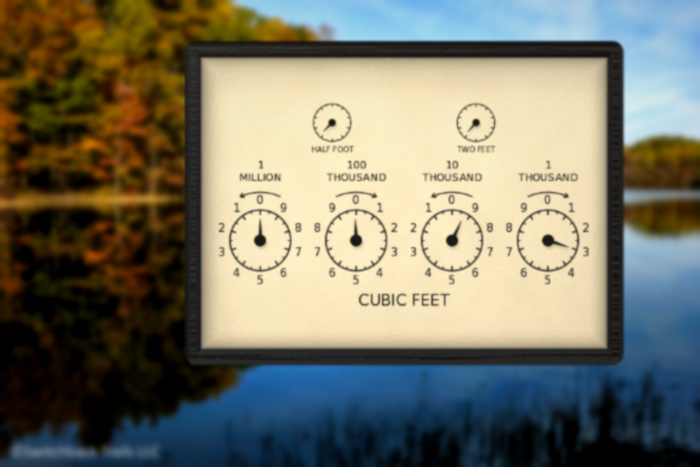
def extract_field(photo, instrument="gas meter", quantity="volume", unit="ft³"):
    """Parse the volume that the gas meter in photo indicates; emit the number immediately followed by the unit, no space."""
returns 999300ft³
